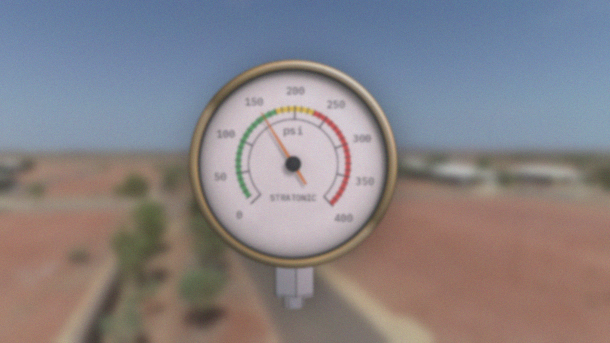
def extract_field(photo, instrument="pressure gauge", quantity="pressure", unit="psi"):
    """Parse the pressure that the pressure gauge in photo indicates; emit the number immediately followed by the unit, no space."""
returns 150psi
